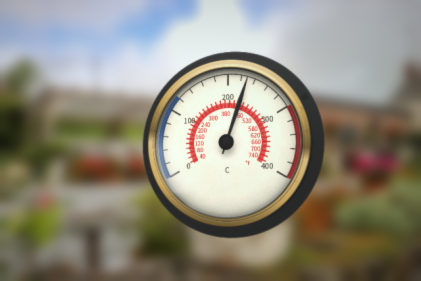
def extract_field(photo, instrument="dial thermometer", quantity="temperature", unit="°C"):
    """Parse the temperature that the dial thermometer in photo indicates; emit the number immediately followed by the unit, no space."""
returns 230°C
